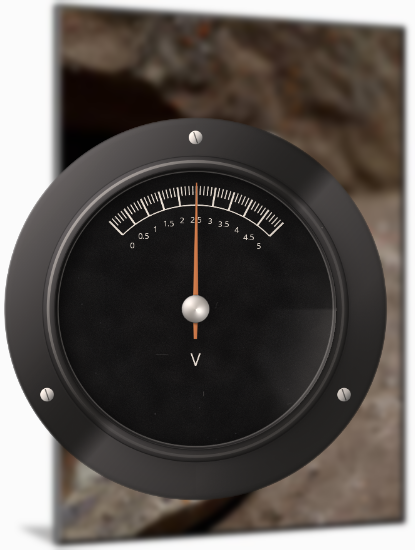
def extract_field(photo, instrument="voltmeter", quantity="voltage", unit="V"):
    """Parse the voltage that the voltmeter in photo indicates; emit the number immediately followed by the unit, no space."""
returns 2.5V
